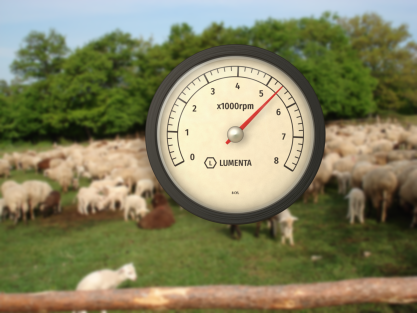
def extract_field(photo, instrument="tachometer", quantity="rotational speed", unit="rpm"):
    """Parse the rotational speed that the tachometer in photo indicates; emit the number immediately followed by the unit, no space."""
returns 5400rpm
